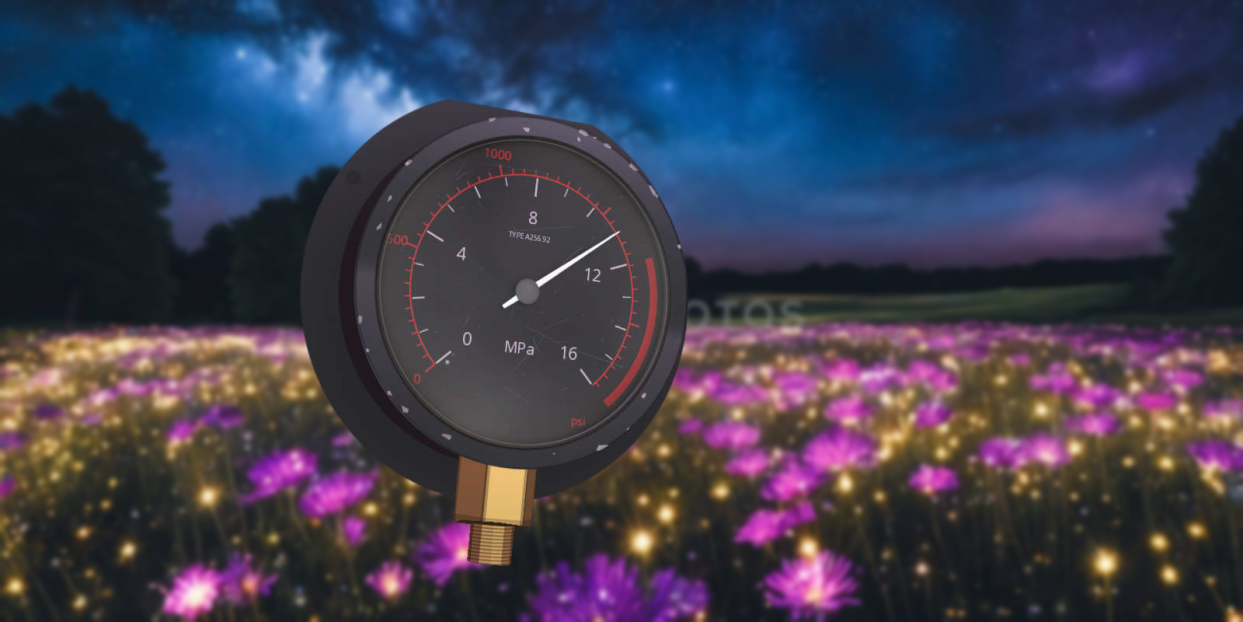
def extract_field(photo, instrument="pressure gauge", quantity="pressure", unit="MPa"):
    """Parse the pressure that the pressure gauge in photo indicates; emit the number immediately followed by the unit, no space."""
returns 11MPa
